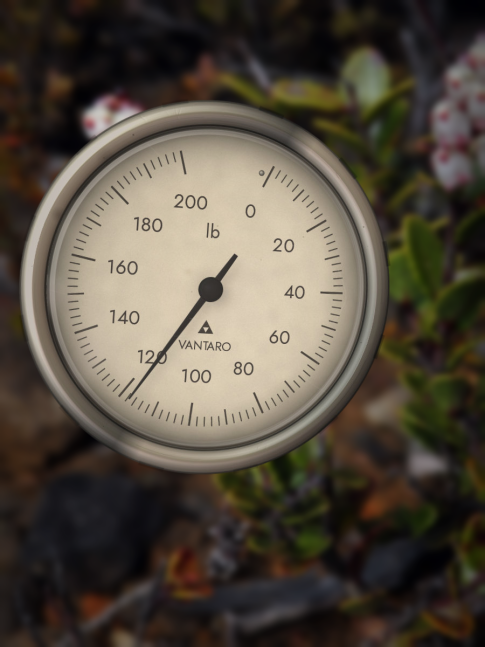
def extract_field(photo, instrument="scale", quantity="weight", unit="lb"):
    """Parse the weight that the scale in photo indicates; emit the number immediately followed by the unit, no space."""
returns 118lb
